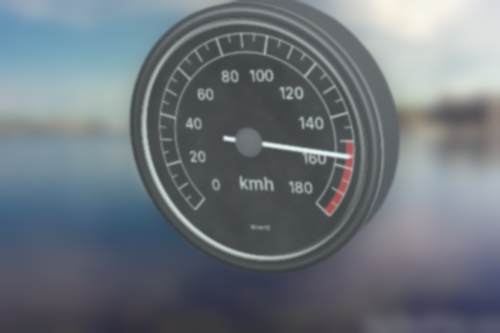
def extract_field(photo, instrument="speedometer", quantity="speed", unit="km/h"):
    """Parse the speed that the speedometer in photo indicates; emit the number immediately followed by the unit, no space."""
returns 155km/h
